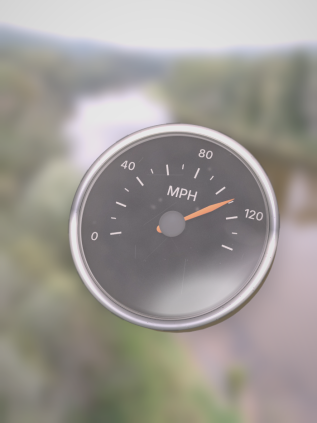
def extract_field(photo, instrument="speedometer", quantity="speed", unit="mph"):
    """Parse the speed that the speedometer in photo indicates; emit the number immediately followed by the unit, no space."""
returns 110mph
